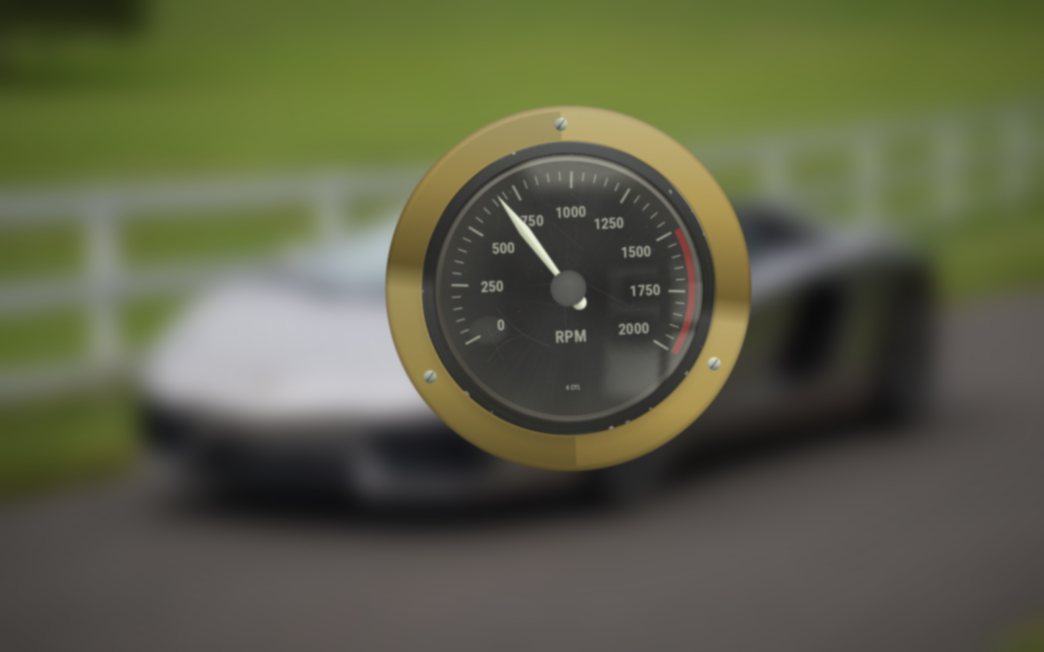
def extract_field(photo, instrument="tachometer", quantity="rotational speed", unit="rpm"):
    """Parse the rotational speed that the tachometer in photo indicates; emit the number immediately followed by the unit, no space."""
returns 675rpm
